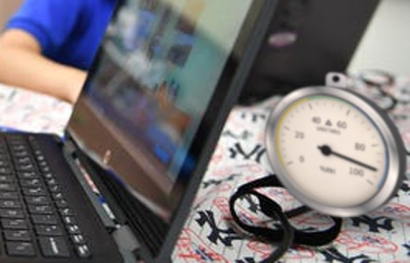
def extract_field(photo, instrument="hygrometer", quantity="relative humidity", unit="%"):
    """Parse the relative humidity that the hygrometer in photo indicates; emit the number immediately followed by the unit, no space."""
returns 92%
